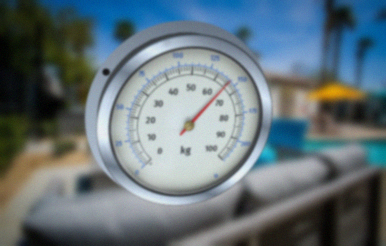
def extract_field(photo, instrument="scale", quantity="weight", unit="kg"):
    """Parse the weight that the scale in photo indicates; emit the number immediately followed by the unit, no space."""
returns 65kg
